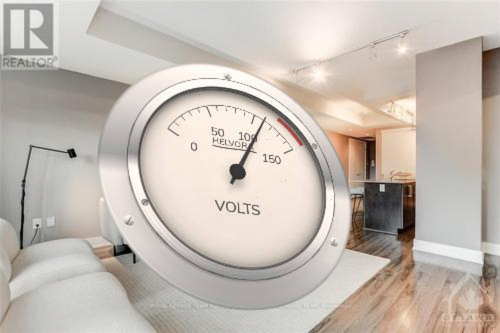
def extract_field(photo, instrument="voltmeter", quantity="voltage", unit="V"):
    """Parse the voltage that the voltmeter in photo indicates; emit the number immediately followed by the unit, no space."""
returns 110V
